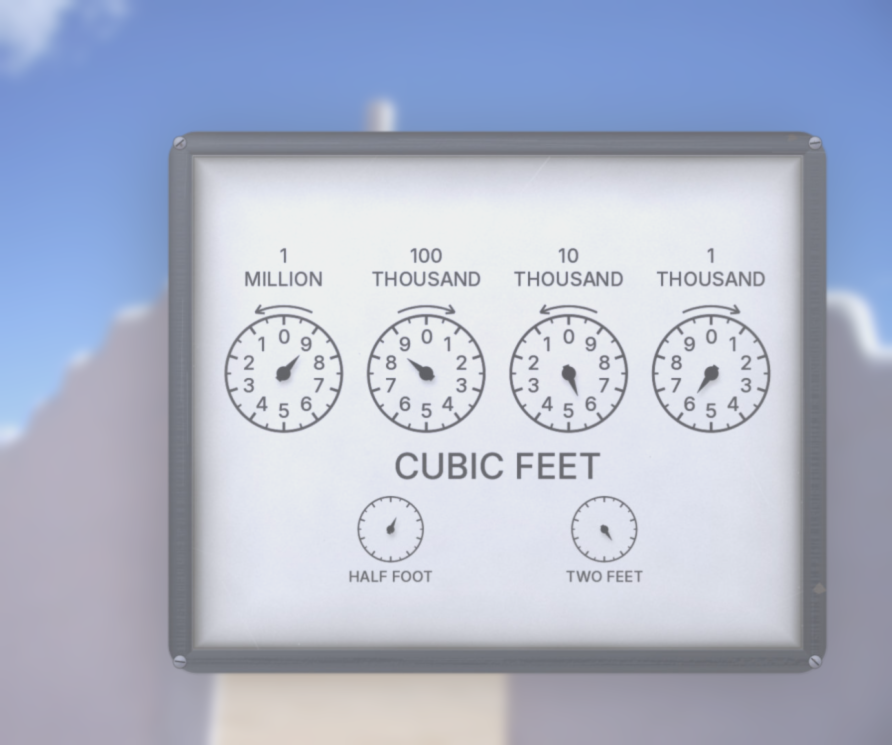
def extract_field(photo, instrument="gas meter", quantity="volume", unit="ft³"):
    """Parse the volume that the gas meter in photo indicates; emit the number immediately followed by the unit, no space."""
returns 885600ft³
